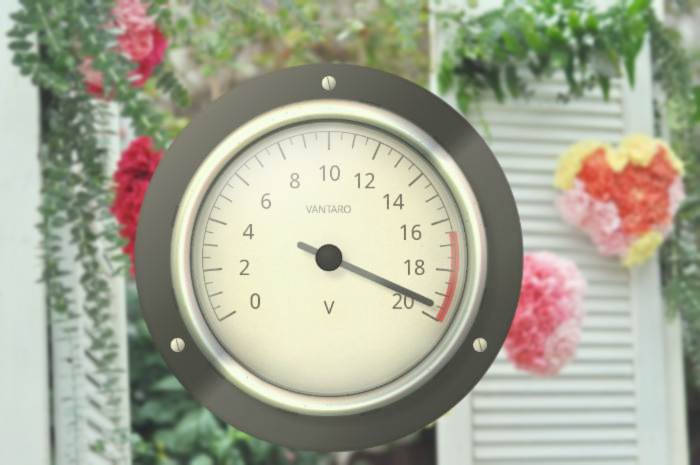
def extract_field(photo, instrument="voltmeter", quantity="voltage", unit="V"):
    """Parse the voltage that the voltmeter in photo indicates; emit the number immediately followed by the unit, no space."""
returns 19.5V
